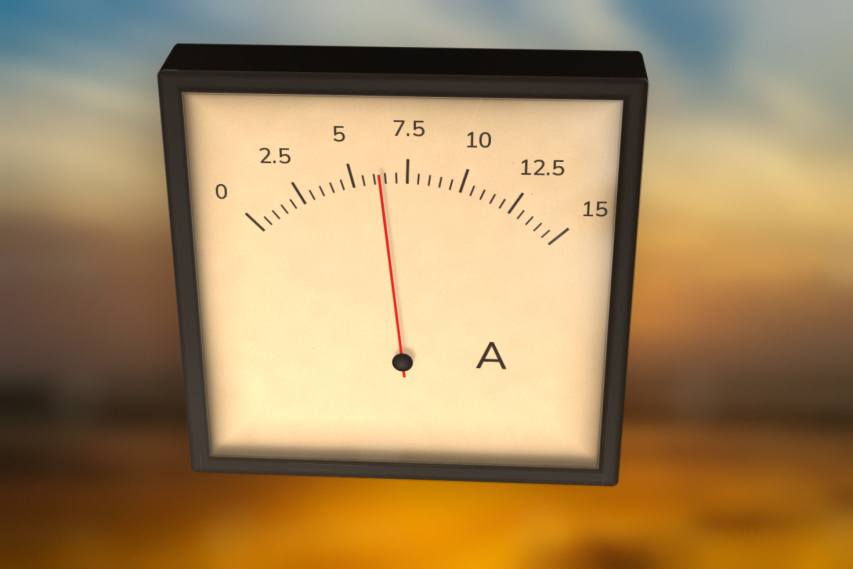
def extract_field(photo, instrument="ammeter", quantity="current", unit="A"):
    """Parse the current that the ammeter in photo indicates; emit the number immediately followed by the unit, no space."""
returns 6.25A
